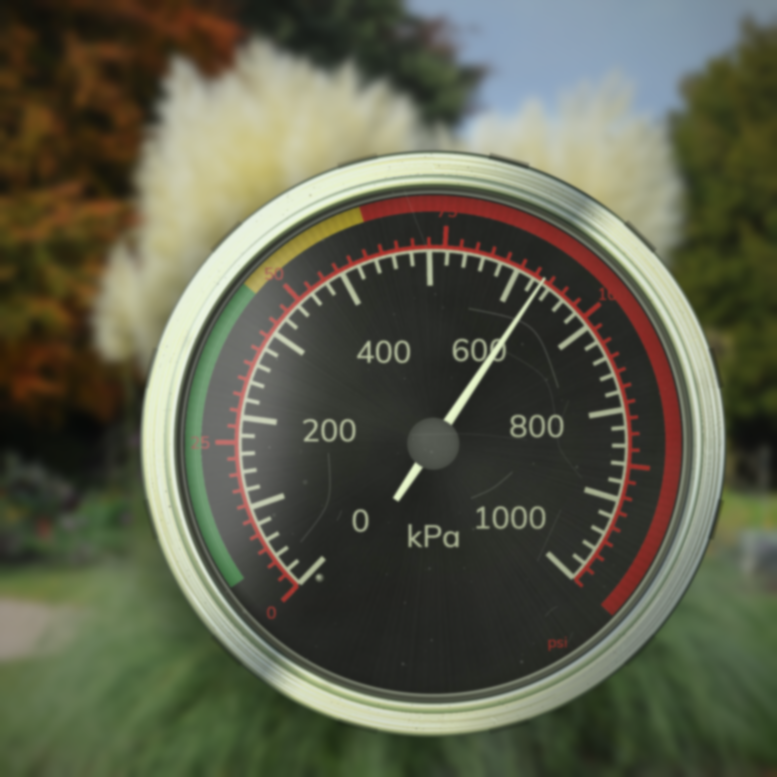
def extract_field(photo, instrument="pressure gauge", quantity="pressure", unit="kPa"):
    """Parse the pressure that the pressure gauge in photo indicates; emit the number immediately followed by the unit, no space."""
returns 630kPa
